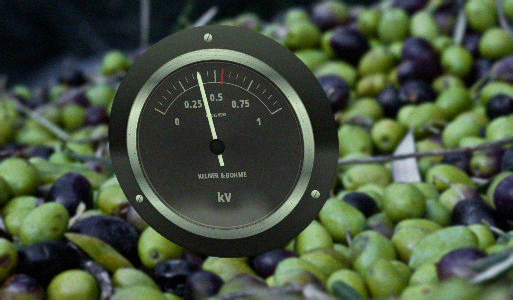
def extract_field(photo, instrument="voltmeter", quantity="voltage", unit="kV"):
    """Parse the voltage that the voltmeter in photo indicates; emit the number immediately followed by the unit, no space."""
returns 0.4kV
